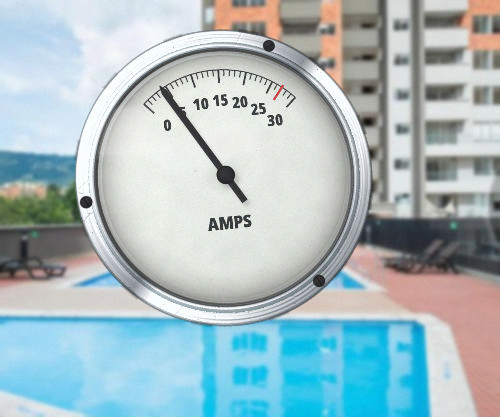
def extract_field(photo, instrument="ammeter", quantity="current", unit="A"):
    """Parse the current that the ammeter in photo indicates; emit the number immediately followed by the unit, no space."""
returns 4A
